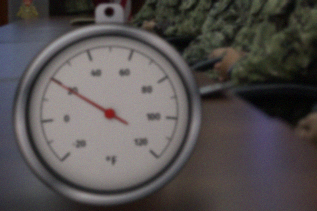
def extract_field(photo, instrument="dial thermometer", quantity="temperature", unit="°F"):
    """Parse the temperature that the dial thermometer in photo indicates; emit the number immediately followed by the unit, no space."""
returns 20°F
